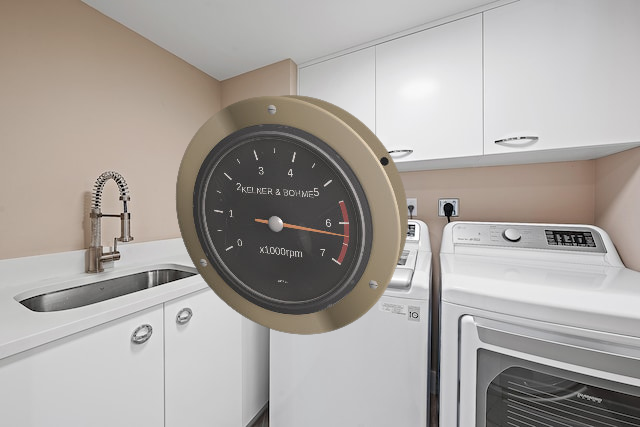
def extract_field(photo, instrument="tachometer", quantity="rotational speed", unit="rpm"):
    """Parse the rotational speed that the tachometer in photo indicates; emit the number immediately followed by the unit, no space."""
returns 6250rpm
